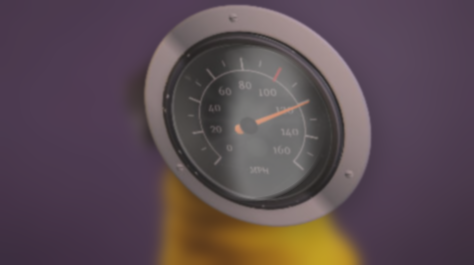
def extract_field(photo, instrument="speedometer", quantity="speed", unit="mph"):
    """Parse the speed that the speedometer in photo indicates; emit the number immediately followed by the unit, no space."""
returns 120mph
